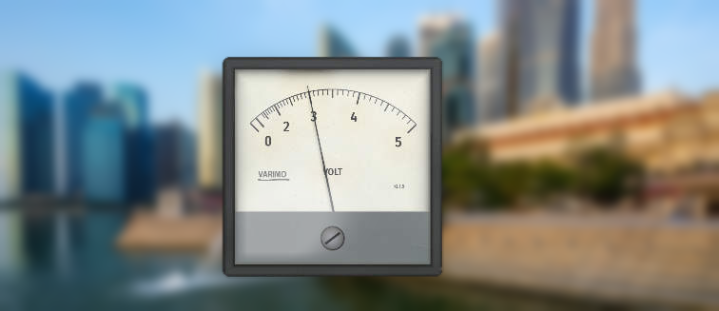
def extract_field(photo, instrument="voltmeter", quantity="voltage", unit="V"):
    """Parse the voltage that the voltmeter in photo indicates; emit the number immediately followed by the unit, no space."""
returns 3V
